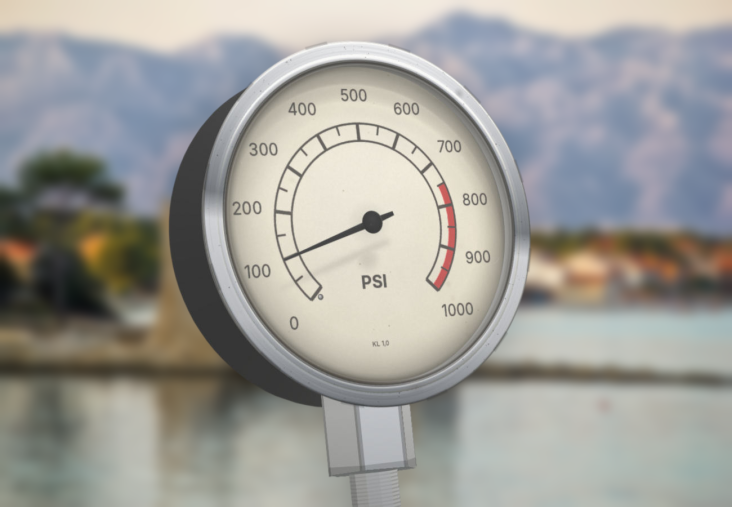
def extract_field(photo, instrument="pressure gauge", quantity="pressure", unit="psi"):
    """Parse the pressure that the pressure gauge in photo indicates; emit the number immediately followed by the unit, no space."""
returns 100psi
